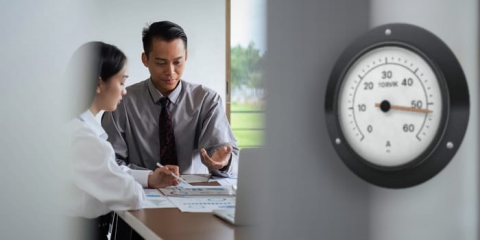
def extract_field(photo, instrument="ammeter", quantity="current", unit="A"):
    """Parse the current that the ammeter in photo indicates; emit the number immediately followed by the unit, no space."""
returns 52A
